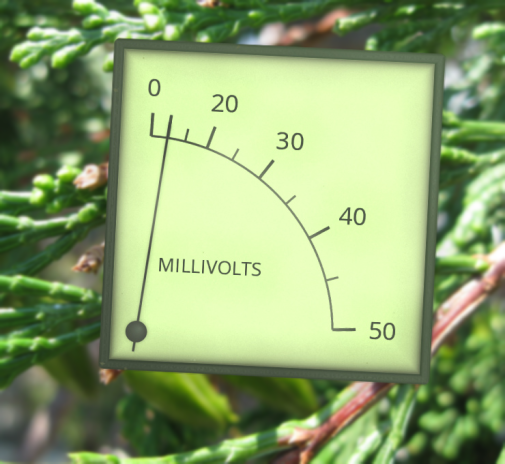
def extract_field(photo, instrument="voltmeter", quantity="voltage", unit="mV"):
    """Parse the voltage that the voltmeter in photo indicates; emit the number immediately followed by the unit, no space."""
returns 10mV
